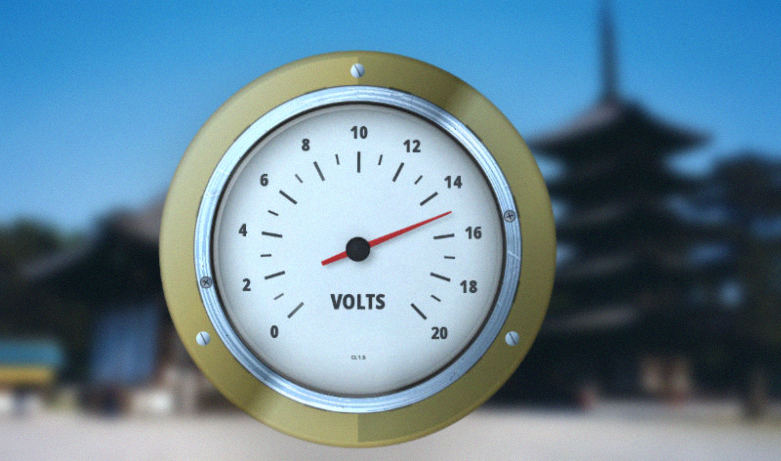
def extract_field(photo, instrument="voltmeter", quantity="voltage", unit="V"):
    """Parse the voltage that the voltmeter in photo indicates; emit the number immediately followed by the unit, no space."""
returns 15V
